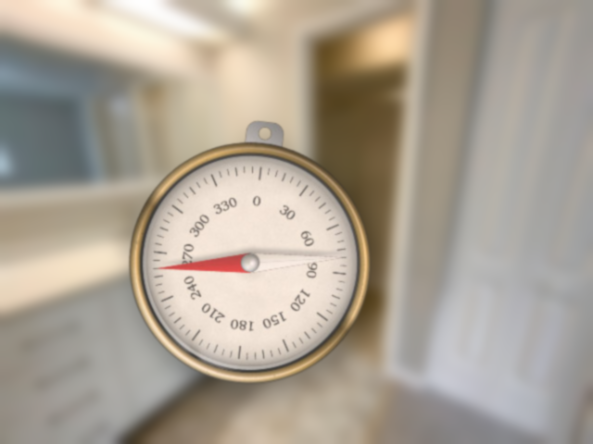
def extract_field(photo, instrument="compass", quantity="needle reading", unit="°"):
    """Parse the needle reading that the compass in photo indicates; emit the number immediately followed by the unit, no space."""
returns 260°
